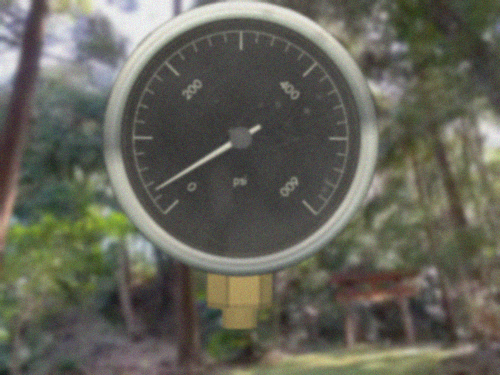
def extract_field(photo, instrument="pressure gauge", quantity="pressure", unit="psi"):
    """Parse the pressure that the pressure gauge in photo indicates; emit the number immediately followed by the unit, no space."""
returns 30psi
